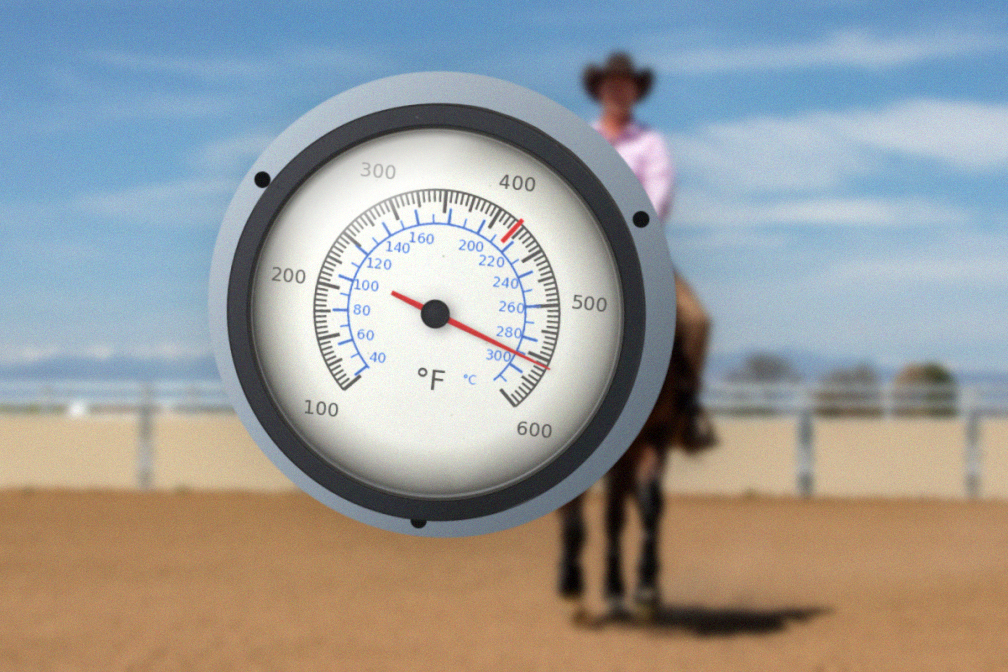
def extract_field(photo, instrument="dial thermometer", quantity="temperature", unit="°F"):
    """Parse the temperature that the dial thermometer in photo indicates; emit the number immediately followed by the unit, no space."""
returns 555°F
